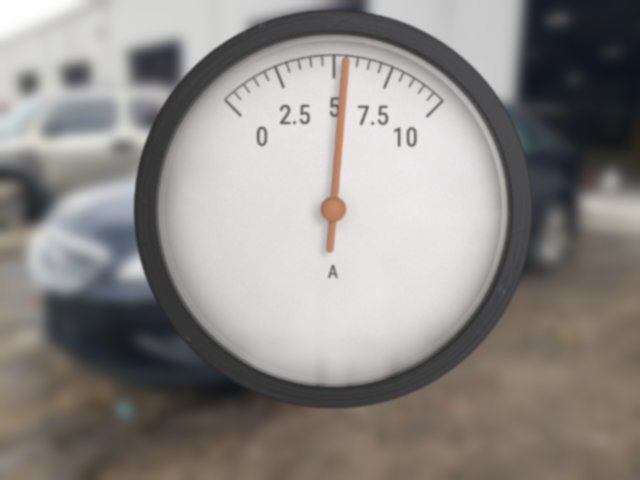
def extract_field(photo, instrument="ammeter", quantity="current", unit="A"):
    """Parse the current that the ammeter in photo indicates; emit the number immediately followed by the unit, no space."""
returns 5.5A
